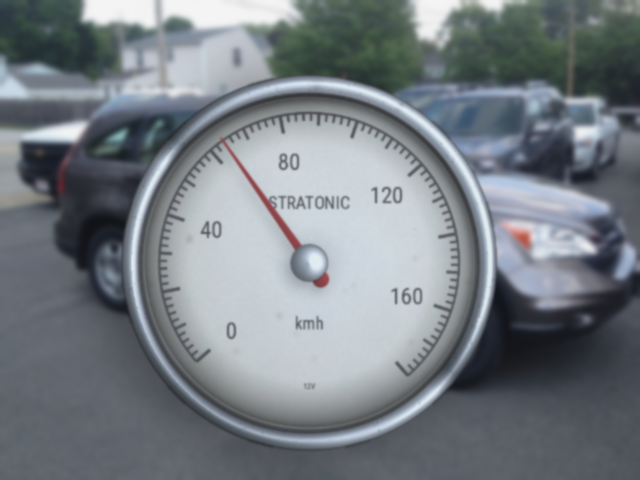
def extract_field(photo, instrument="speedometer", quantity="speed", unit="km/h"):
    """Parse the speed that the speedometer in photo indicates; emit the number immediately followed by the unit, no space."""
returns 64km/h
